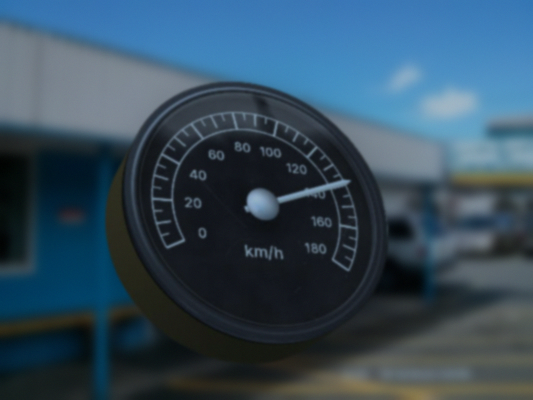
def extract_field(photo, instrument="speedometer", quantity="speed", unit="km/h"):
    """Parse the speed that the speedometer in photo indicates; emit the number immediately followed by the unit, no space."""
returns 140km/h
